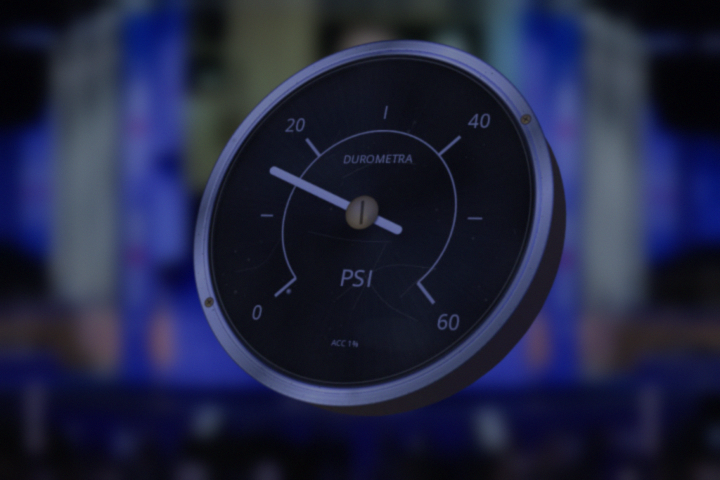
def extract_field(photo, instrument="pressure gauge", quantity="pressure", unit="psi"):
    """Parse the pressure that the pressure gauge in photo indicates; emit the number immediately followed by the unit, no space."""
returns 15psi
